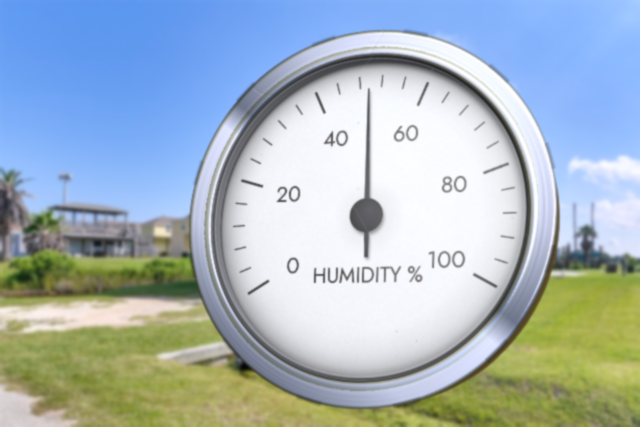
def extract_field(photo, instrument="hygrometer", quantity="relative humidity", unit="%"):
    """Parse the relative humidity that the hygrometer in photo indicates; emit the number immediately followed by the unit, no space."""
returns 50%
